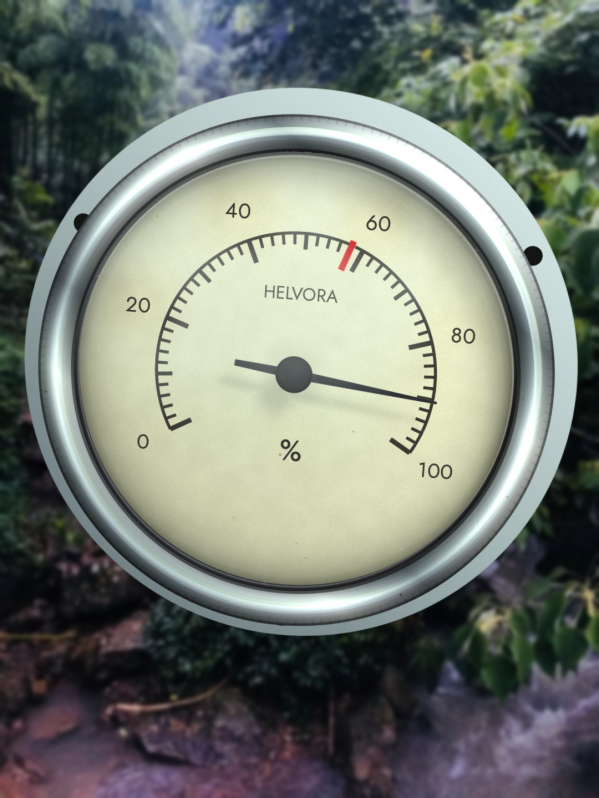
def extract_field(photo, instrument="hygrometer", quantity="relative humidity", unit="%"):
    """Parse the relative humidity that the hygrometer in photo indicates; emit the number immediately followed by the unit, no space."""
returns 90%
